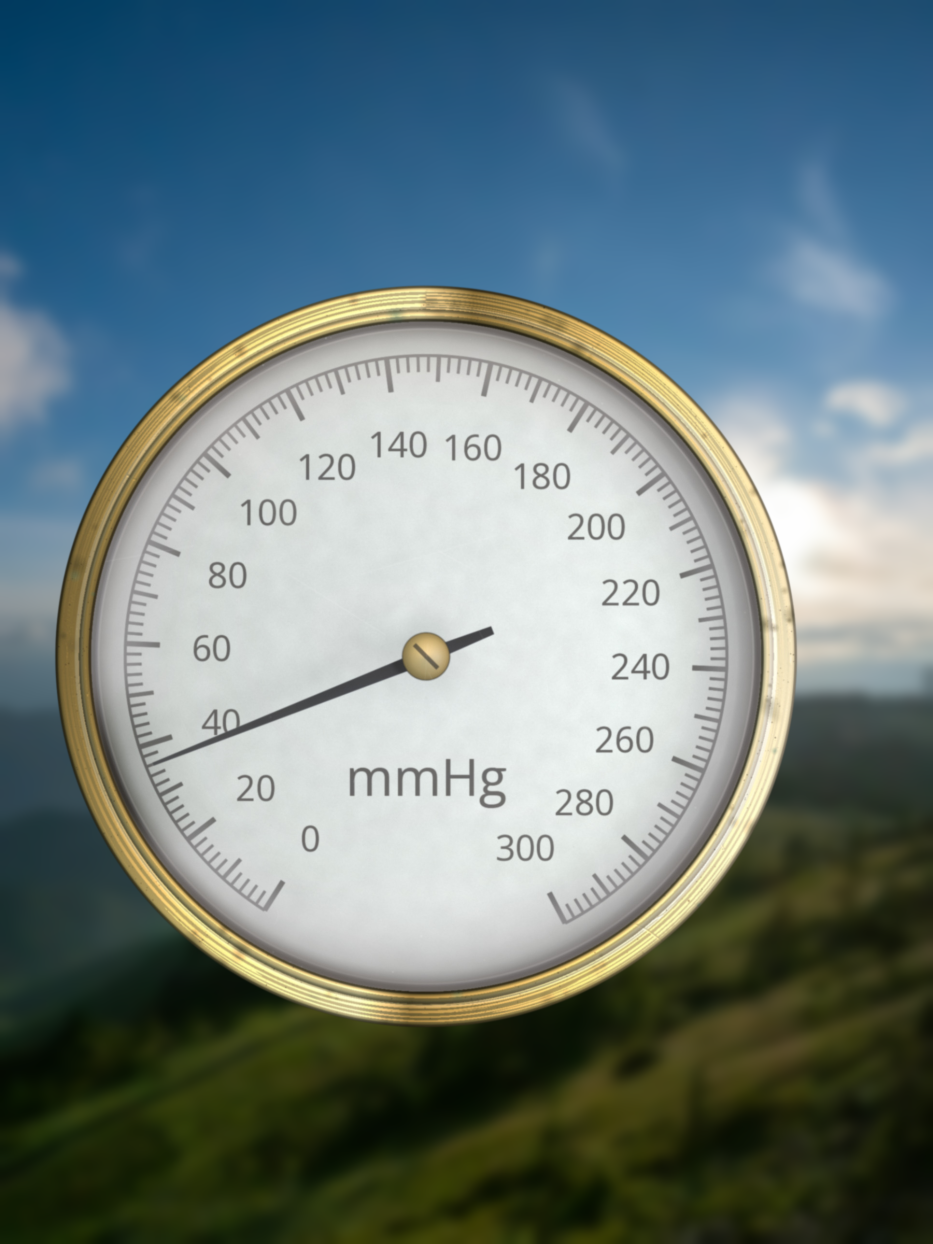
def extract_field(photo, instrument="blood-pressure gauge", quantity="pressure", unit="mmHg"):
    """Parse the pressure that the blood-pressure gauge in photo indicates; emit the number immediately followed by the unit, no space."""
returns 36mmHg
